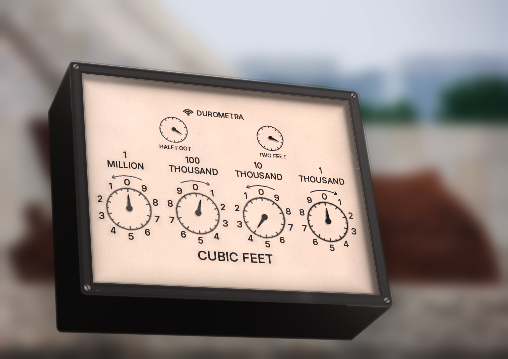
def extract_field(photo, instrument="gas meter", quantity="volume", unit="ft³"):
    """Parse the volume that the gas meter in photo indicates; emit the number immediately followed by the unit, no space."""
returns 4000ft³
